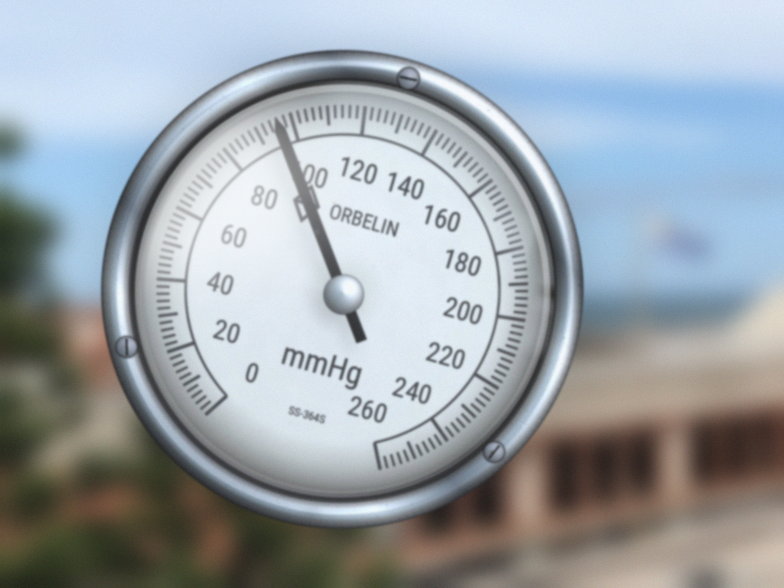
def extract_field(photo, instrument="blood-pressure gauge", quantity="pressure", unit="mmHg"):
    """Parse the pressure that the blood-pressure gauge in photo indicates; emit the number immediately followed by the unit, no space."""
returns 96mmHg
